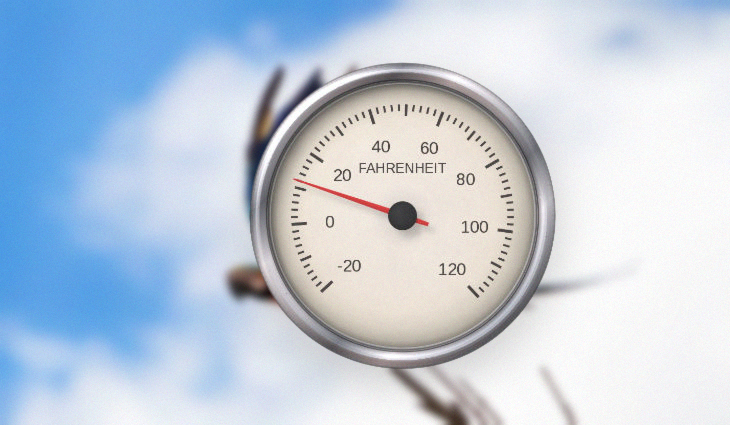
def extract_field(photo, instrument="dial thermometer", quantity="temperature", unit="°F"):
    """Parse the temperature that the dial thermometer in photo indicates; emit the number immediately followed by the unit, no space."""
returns 12°F
